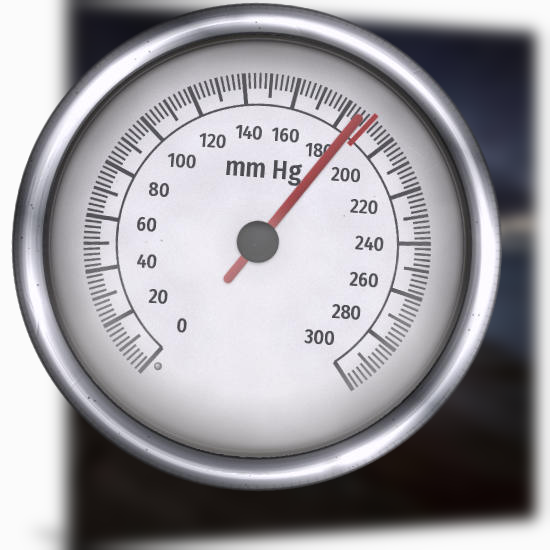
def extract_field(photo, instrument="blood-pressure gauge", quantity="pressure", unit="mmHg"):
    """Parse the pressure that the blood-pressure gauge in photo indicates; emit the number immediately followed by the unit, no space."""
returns 186mmHg
